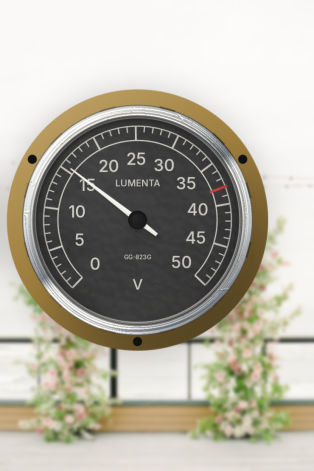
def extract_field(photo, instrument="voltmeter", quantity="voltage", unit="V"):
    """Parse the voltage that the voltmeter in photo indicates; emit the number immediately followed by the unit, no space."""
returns 15.5V
